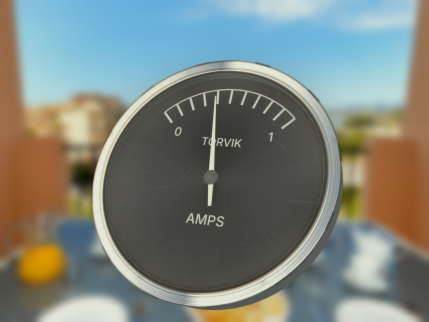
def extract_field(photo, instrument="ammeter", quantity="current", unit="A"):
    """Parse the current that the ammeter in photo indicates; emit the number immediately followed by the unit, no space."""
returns 0.4A
